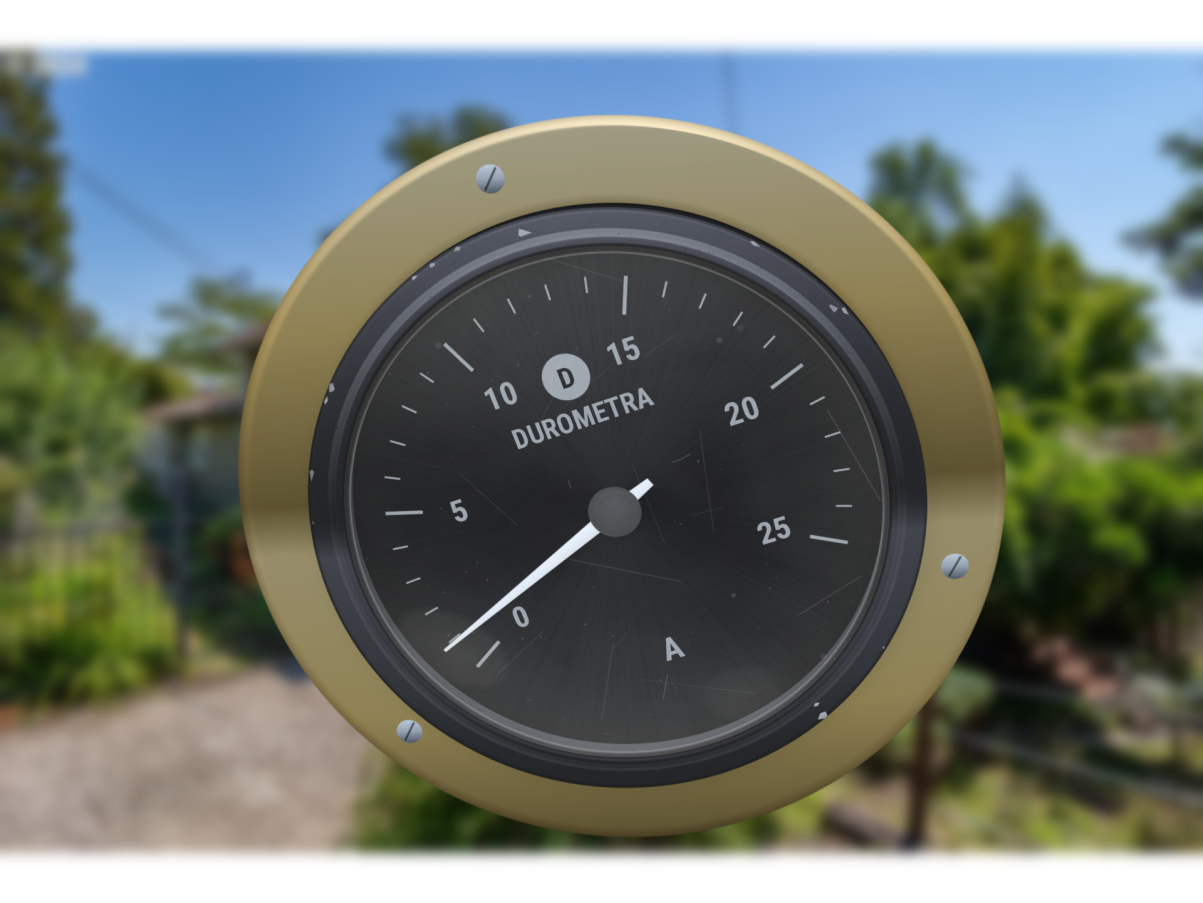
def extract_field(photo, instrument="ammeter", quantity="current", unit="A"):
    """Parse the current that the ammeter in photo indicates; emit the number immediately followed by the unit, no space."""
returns 1A
